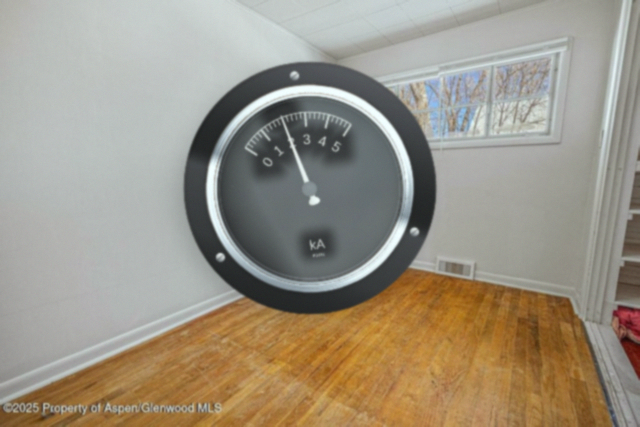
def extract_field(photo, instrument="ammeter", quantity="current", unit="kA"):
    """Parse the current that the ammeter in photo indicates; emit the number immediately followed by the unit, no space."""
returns 2kA
